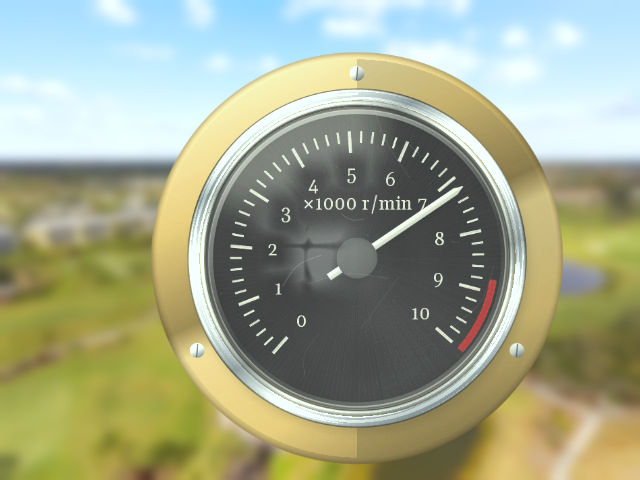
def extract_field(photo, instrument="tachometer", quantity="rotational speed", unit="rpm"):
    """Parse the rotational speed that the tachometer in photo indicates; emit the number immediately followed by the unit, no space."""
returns 7200rpm
